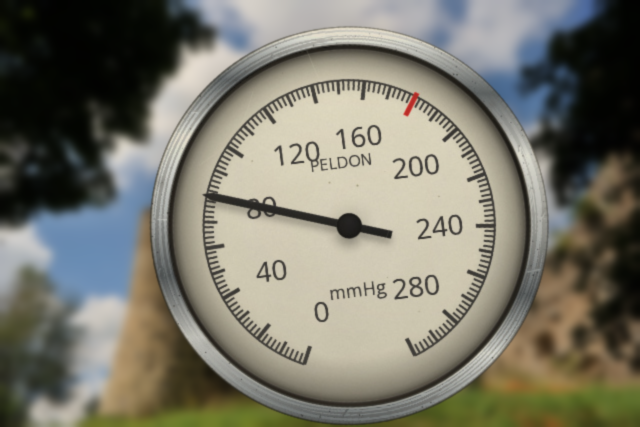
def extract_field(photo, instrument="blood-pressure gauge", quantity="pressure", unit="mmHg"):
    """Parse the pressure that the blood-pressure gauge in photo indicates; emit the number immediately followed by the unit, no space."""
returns 80mmHg
